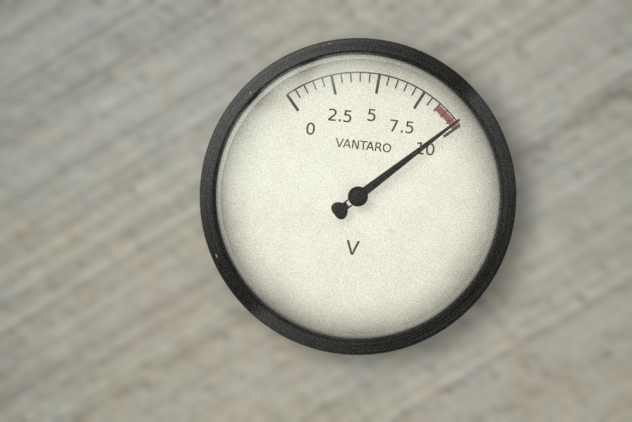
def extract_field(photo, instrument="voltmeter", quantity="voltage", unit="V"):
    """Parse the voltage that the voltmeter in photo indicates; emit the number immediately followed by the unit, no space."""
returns 9.75V
